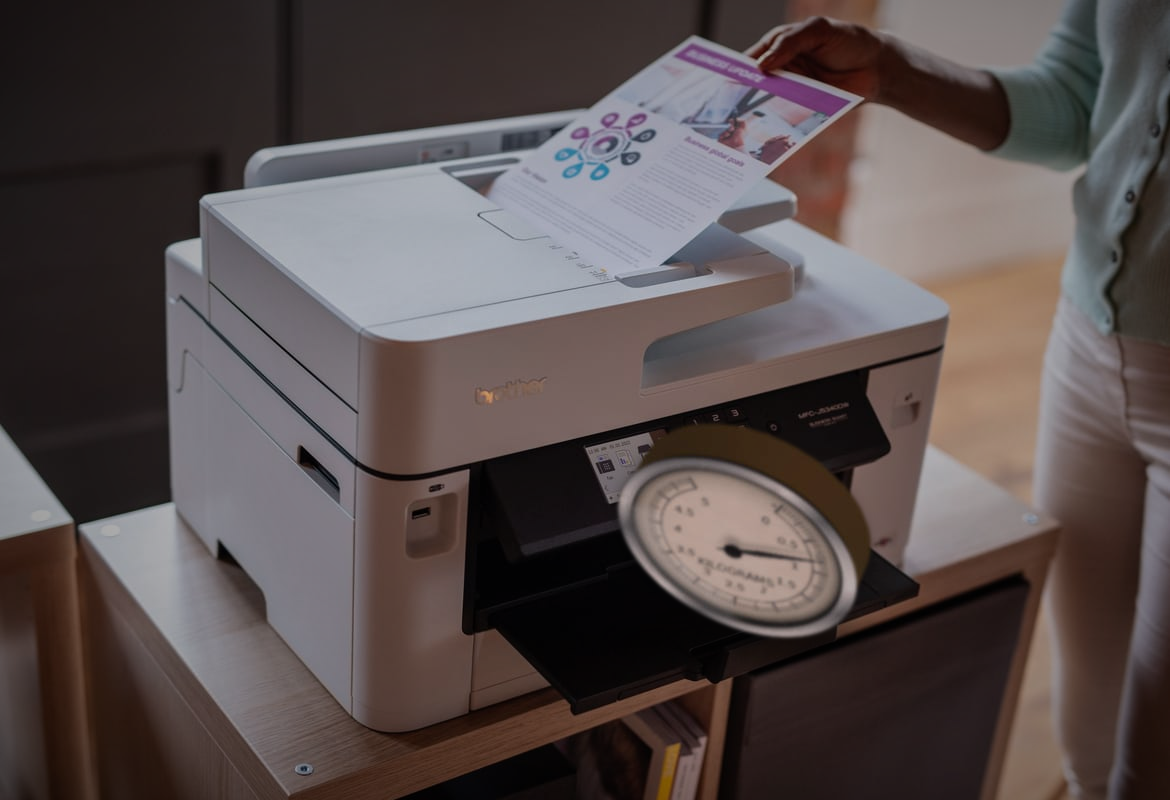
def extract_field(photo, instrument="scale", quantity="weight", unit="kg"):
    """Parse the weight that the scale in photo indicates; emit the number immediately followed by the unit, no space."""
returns 0.75kg
